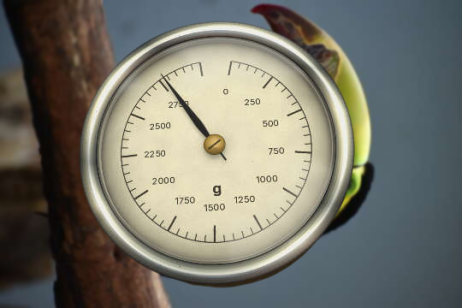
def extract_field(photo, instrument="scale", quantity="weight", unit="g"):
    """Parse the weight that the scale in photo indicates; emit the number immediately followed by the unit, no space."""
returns 2775g
